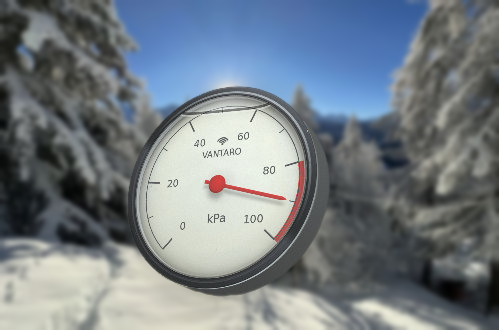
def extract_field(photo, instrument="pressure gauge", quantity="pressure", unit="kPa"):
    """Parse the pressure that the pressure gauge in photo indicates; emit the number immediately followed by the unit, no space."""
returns 90kPa
